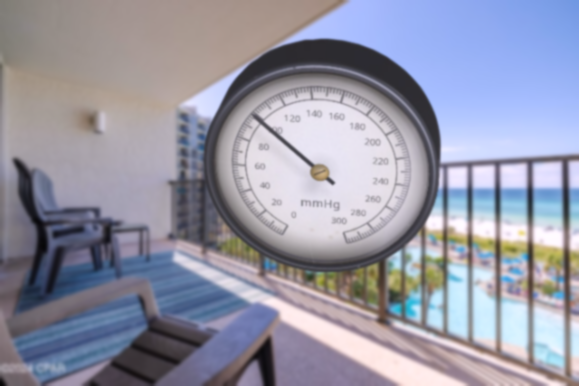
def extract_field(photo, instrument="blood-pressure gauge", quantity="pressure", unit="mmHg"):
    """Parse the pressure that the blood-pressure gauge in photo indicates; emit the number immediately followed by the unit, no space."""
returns 100mmHg
